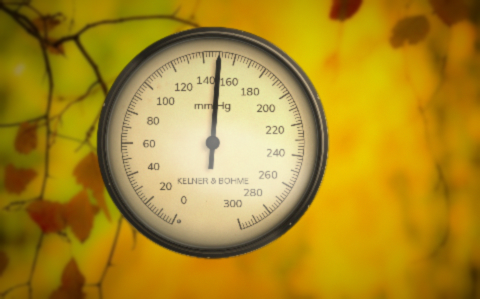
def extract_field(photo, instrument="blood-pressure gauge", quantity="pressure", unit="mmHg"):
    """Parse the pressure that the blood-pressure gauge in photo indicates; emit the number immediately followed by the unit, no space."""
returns 150mmHg
